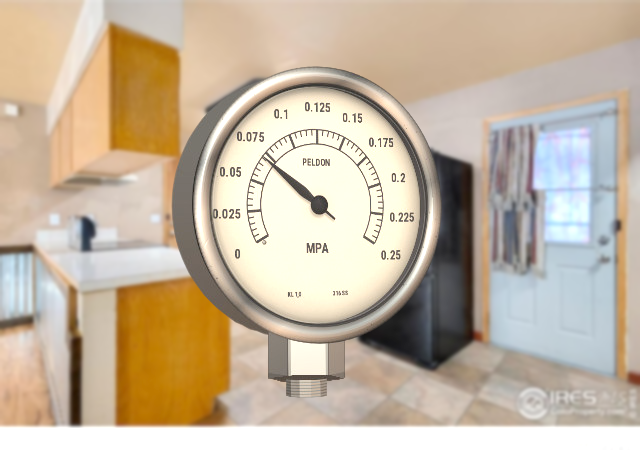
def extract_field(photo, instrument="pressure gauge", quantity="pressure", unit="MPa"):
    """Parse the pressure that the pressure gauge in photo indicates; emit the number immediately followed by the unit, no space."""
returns 0.07MPa
